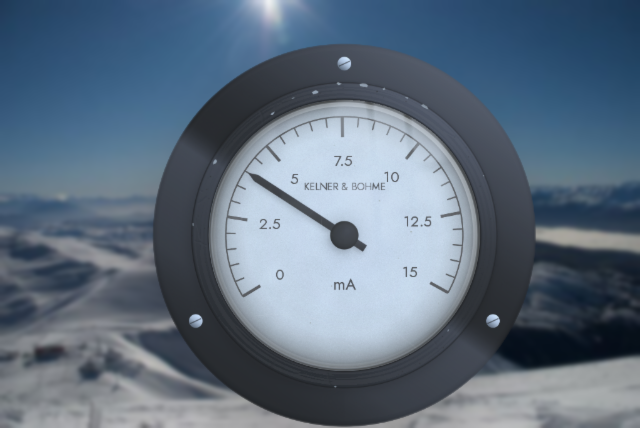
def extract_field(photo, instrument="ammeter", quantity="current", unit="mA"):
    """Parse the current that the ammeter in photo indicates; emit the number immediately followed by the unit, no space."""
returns 4mA
